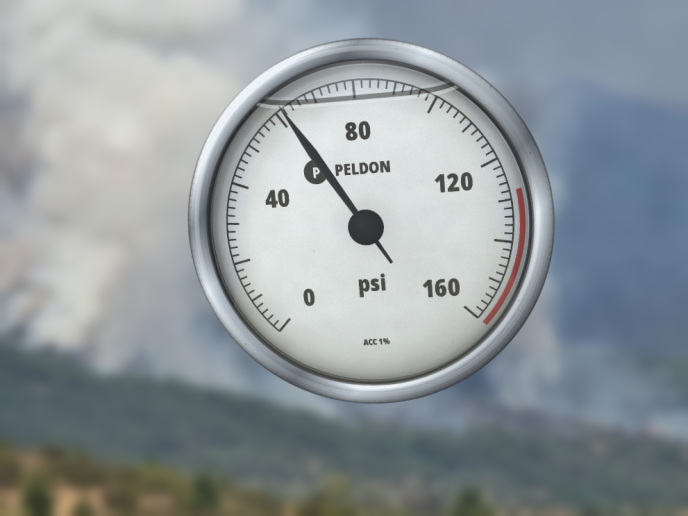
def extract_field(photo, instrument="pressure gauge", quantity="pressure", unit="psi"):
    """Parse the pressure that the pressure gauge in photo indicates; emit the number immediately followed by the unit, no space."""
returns 62psi
